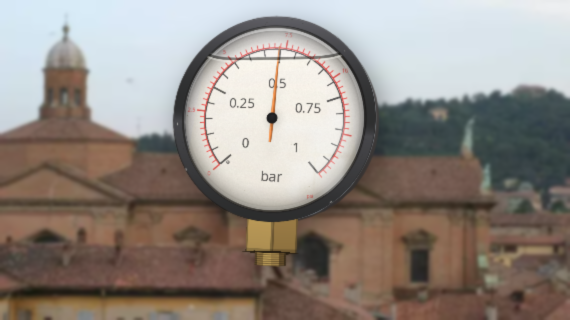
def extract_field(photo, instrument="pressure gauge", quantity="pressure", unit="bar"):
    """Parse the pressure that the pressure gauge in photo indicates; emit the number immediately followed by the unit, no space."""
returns 0.5bar
